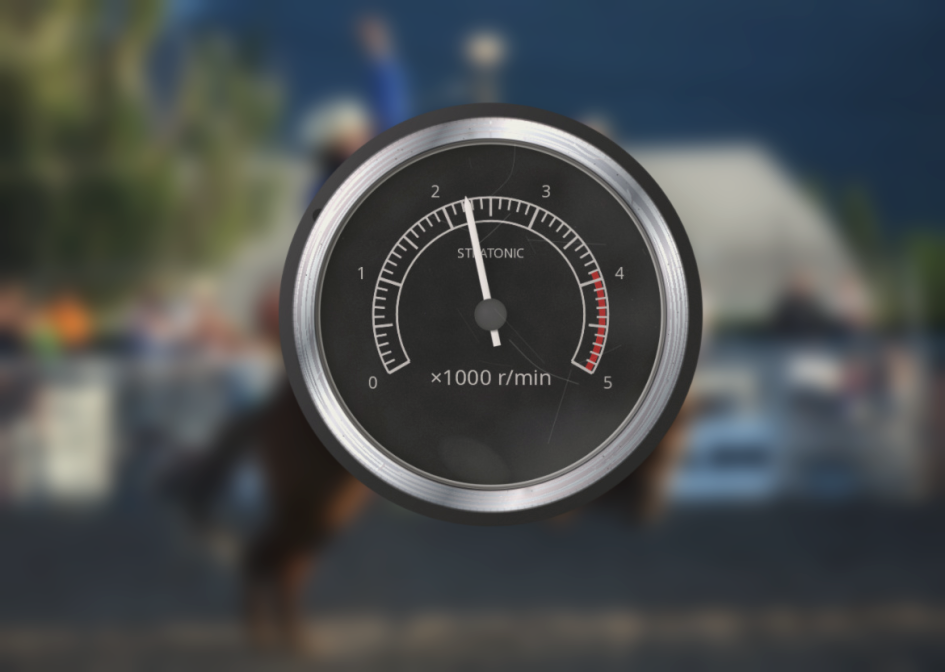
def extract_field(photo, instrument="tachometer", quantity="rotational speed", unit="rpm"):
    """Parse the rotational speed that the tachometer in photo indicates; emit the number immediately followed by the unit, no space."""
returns 2250rpm
